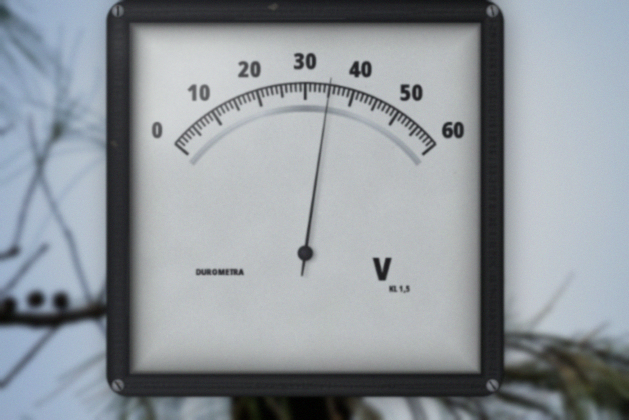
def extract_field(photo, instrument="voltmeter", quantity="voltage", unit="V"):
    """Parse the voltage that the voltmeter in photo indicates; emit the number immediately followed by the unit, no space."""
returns 35V
